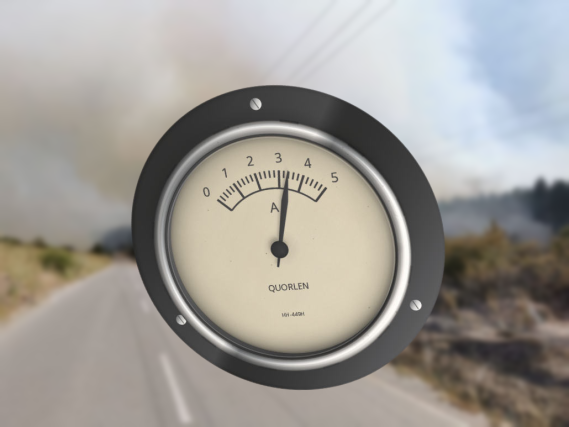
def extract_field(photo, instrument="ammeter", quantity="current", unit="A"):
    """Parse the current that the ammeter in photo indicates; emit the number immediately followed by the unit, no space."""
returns 3.4A
